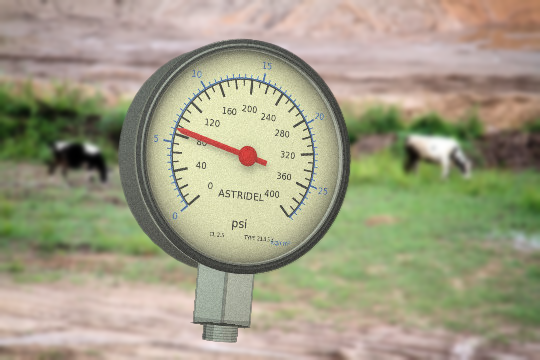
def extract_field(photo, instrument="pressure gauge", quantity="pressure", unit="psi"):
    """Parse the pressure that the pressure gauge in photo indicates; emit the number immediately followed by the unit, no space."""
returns 85psi
